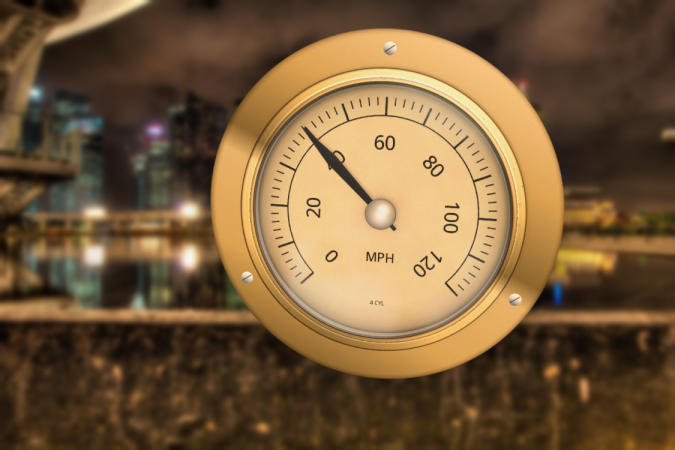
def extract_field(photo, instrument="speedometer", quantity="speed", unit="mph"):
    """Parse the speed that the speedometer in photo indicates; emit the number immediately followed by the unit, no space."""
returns 40mph
